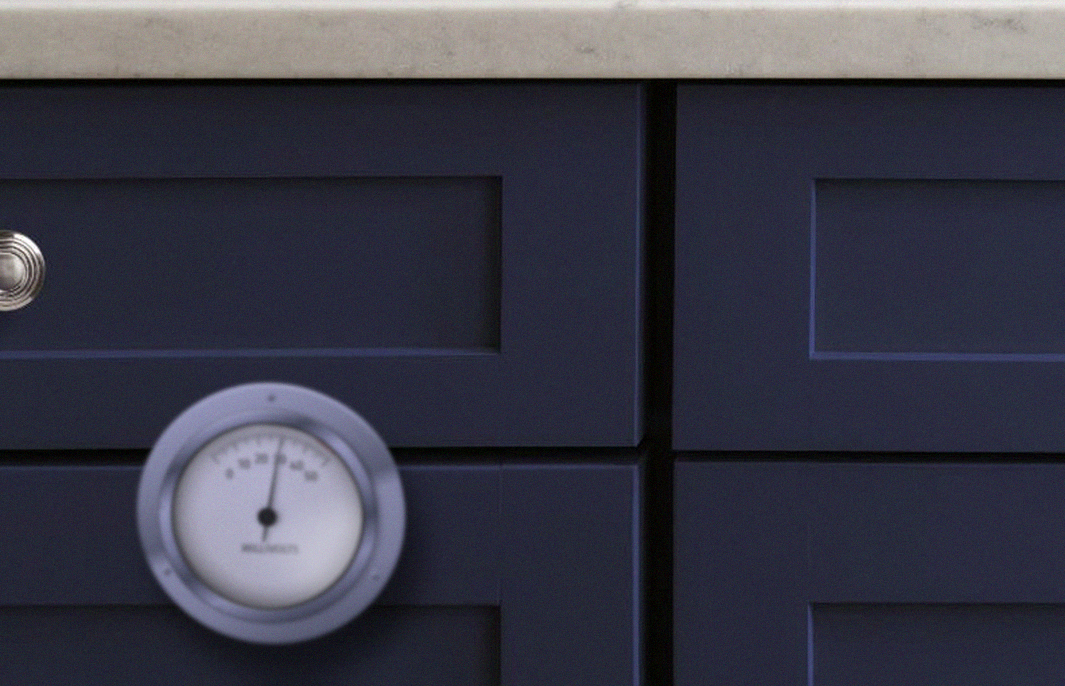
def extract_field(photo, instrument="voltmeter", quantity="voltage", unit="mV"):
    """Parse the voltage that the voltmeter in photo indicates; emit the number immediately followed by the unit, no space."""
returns 30mV
